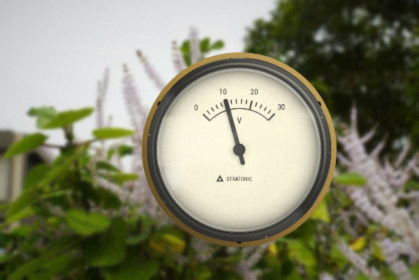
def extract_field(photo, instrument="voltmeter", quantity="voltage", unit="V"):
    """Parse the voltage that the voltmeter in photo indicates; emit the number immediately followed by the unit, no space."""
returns 10V
